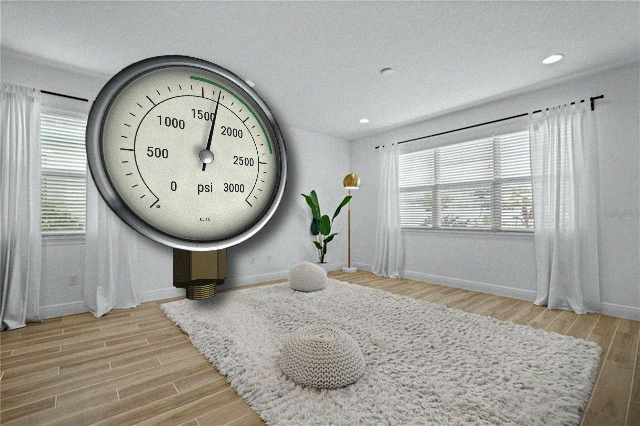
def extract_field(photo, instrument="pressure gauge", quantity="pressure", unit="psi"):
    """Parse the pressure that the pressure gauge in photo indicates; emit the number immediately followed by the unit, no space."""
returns 1650psi
